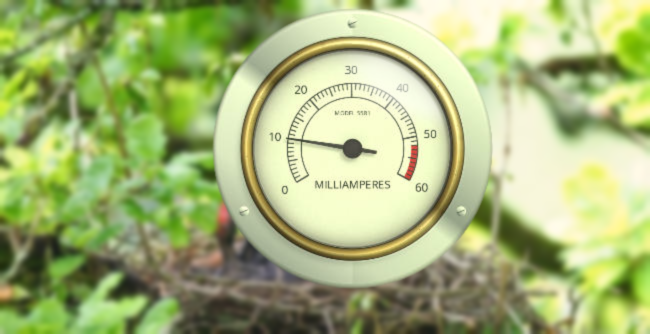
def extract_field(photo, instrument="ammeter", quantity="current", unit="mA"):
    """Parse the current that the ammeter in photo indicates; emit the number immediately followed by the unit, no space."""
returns 10mA
